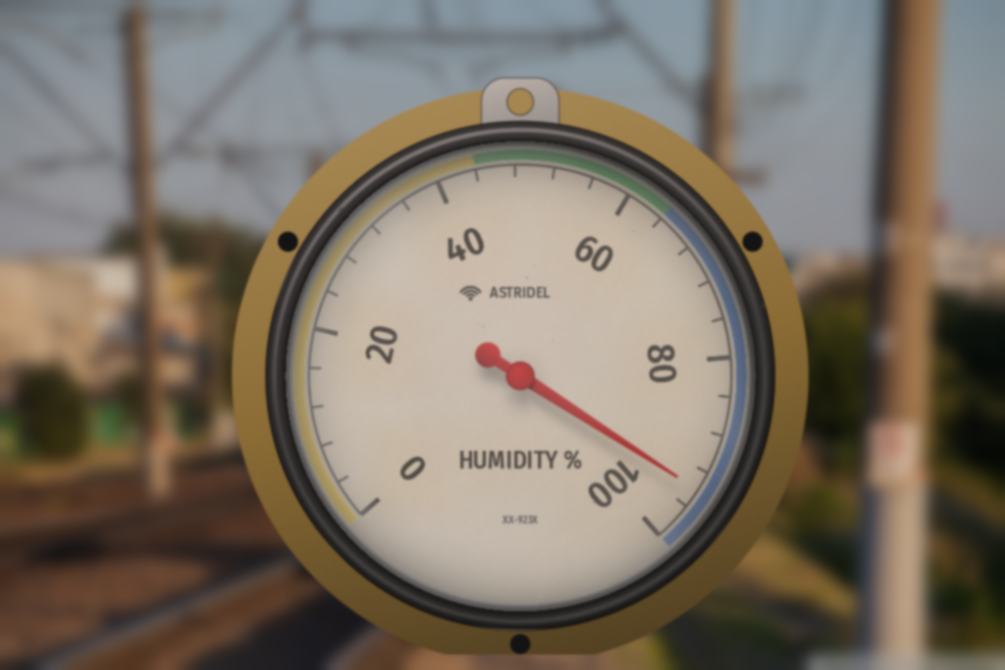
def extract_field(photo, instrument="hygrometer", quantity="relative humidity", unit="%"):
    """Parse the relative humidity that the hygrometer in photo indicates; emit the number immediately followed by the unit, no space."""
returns 94%
